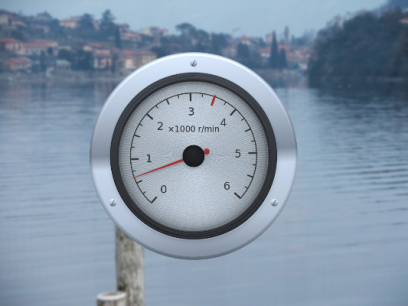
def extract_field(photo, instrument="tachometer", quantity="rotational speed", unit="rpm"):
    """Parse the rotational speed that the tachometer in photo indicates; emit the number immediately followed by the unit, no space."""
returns 625rpm
